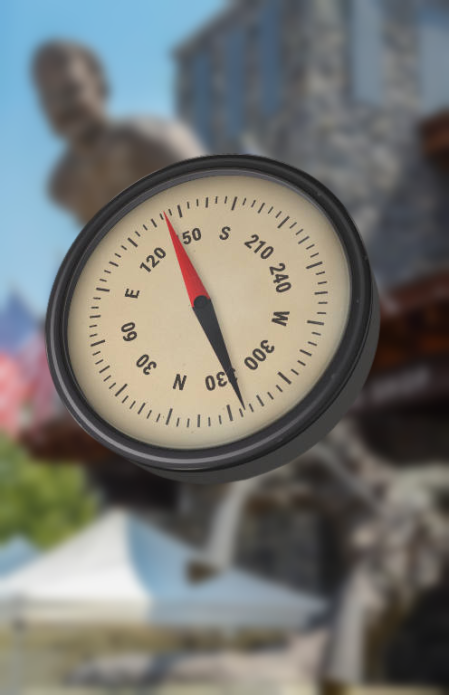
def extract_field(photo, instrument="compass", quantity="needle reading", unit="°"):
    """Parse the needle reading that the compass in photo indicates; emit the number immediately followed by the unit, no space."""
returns 142.5°
